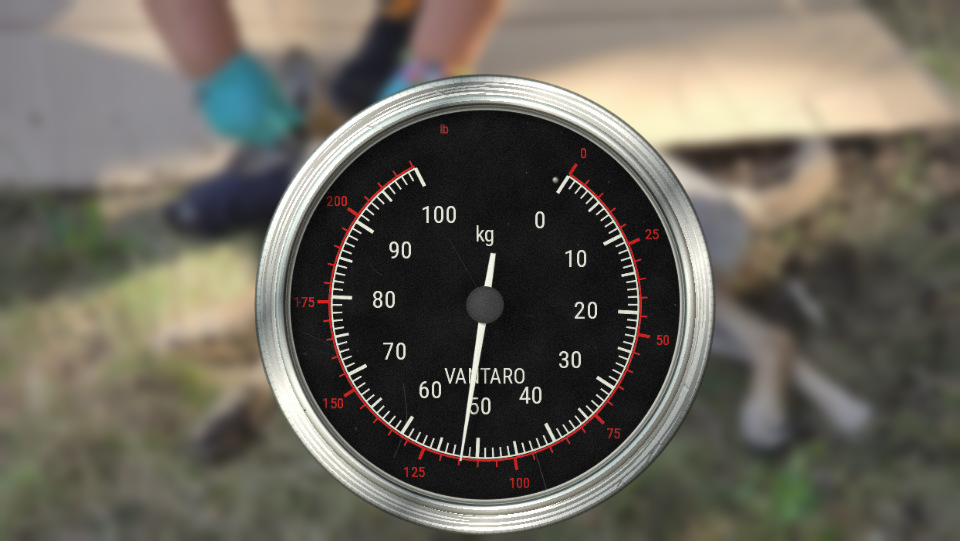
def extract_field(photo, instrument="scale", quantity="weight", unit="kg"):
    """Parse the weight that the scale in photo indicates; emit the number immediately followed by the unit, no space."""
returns 52kg
